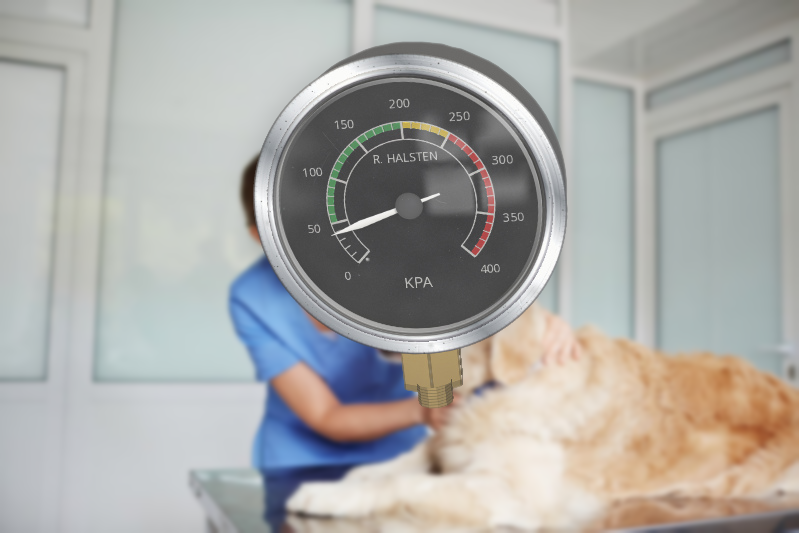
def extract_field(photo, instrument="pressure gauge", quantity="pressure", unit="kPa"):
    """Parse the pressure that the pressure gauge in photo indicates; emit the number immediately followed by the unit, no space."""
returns 40kPa
